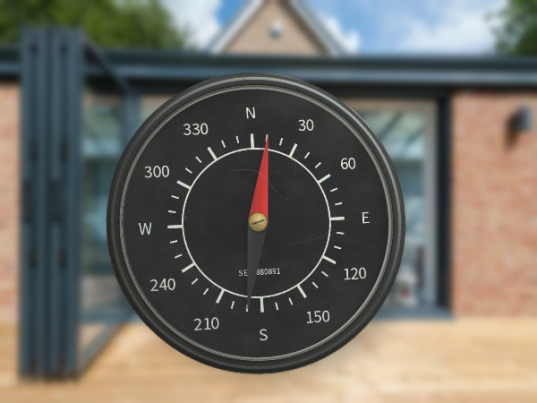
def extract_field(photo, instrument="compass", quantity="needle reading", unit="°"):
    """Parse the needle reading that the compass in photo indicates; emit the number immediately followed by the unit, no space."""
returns 10°
